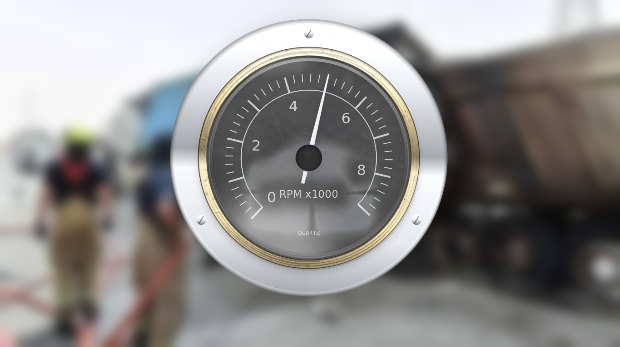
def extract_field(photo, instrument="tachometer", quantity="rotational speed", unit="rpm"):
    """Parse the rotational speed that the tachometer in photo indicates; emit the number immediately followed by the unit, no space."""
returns 5000rpm
